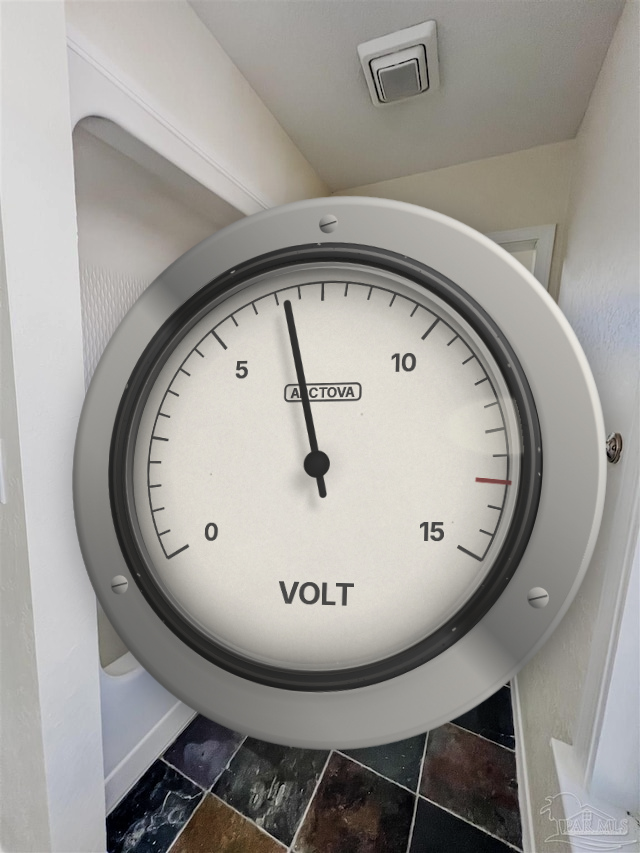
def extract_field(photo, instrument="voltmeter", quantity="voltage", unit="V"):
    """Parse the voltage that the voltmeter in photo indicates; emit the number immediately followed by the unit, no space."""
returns 6.75V
